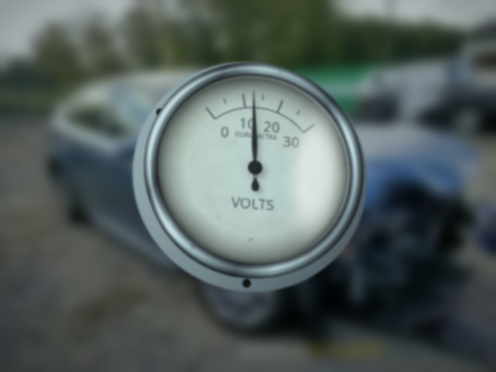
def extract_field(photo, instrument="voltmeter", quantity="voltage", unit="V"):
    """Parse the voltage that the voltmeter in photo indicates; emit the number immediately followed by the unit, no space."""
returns 12.5V
